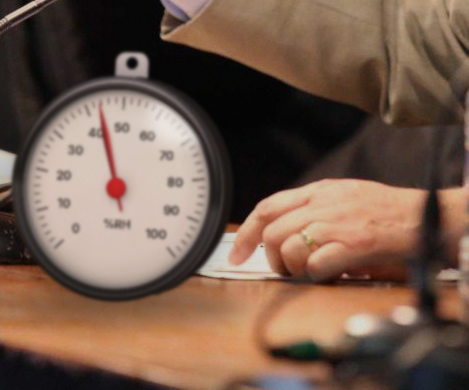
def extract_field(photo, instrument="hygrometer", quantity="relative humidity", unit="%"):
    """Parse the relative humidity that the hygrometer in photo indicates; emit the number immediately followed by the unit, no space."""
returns 44%
